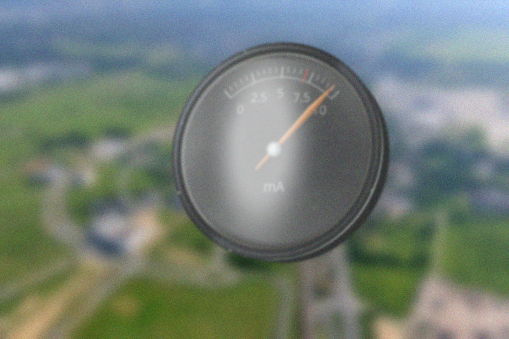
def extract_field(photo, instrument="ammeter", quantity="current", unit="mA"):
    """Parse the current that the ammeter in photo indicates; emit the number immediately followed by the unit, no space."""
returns 9.5mA
